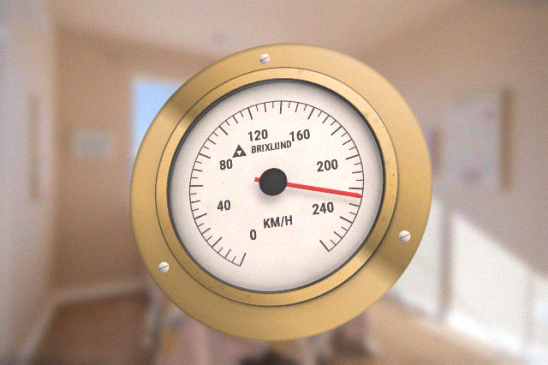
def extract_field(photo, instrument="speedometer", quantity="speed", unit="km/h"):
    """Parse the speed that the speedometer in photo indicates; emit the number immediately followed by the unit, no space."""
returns 225km/h
